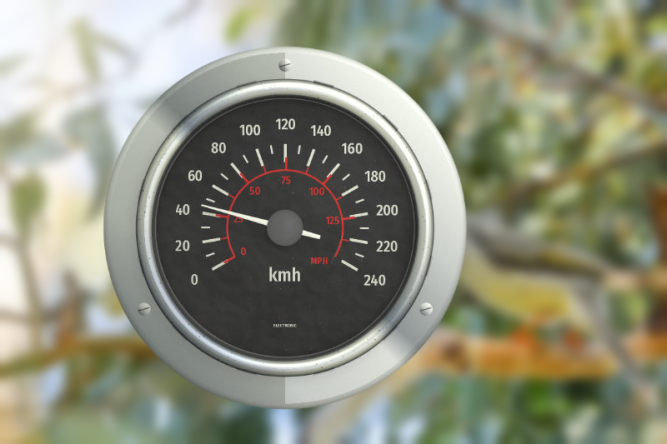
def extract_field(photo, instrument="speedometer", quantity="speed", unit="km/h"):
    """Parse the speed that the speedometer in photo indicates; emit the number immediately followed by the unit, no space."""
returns 45km/h
